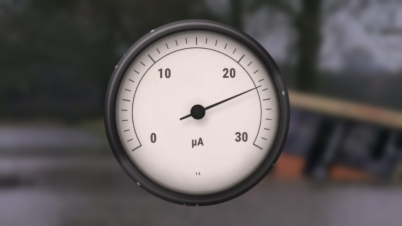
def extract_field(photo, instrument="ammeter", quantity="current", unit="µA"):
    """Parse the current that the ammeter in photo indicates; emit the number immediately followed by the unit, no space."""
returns 23.5µA
